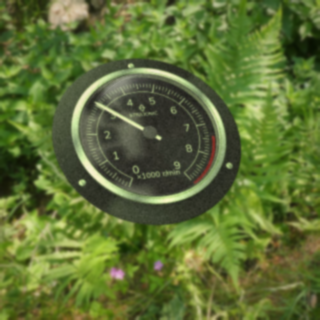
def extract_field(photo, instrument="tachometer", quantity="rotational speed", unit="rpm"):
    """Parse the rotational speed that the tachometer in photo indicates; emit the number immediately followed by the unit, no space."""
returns 3000rpm
